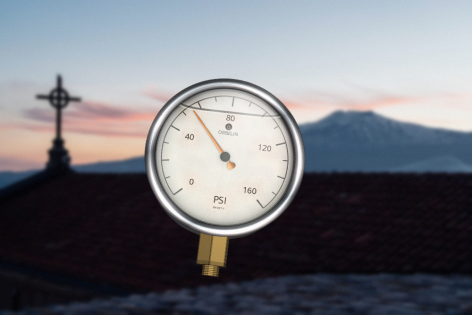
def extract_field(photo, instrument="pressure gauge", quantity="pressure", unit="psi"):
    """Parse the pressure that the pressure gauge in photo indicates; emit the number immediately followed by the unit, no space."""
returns 55psi
